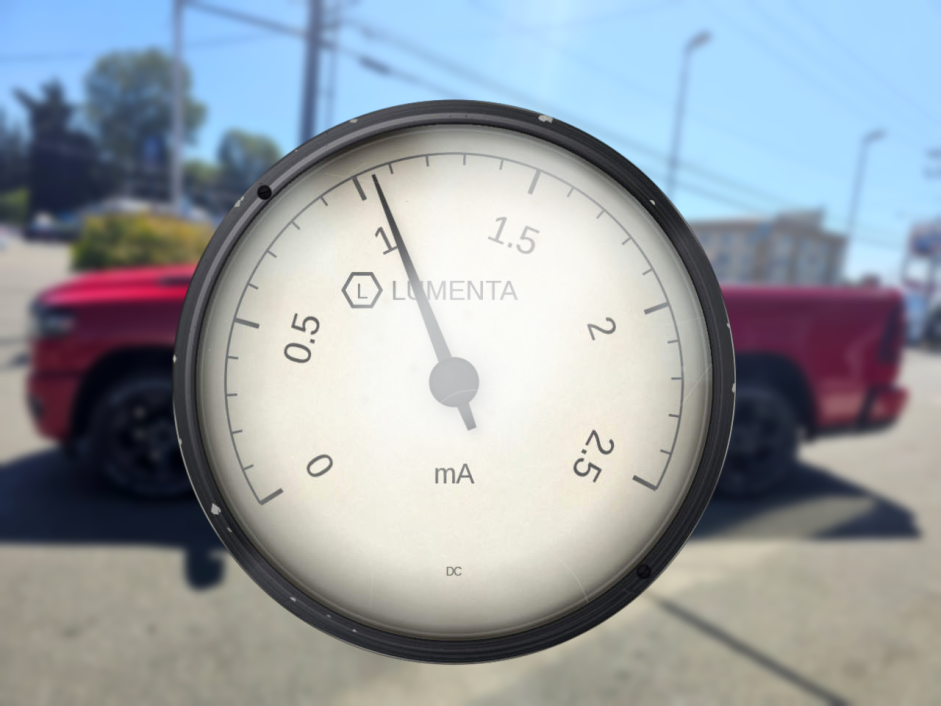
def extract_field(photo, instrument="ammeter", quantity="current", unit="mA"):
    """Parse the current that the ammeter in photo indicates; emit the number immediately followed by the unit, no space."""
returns 1.05mA
